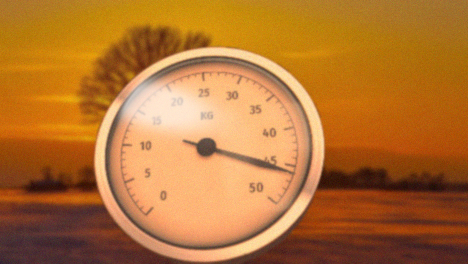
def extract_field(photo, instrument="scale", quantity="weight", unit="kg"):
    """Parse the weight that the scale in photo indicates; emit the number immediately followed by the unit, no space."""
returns 46kg
